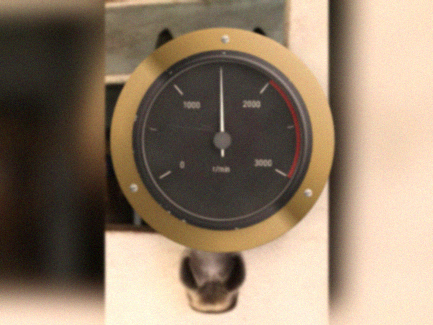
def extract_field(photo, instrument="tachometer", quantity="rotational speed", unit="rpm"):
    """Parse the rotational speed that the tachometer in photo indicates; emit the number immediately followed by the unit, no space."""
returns 1500rpm
